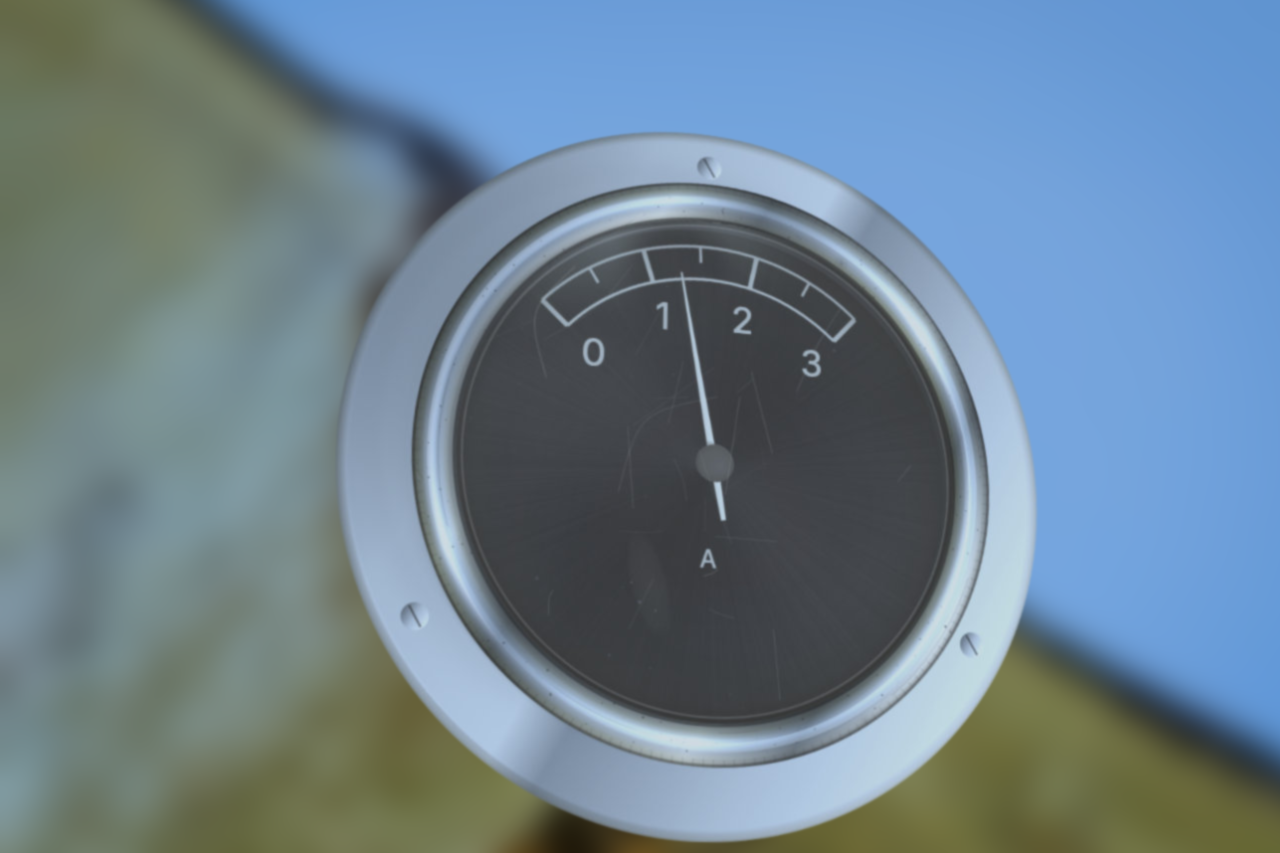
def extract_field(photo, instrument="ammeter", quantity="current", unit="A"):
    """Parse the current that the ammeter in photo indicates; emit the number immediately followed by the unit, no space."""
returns 1.25A
